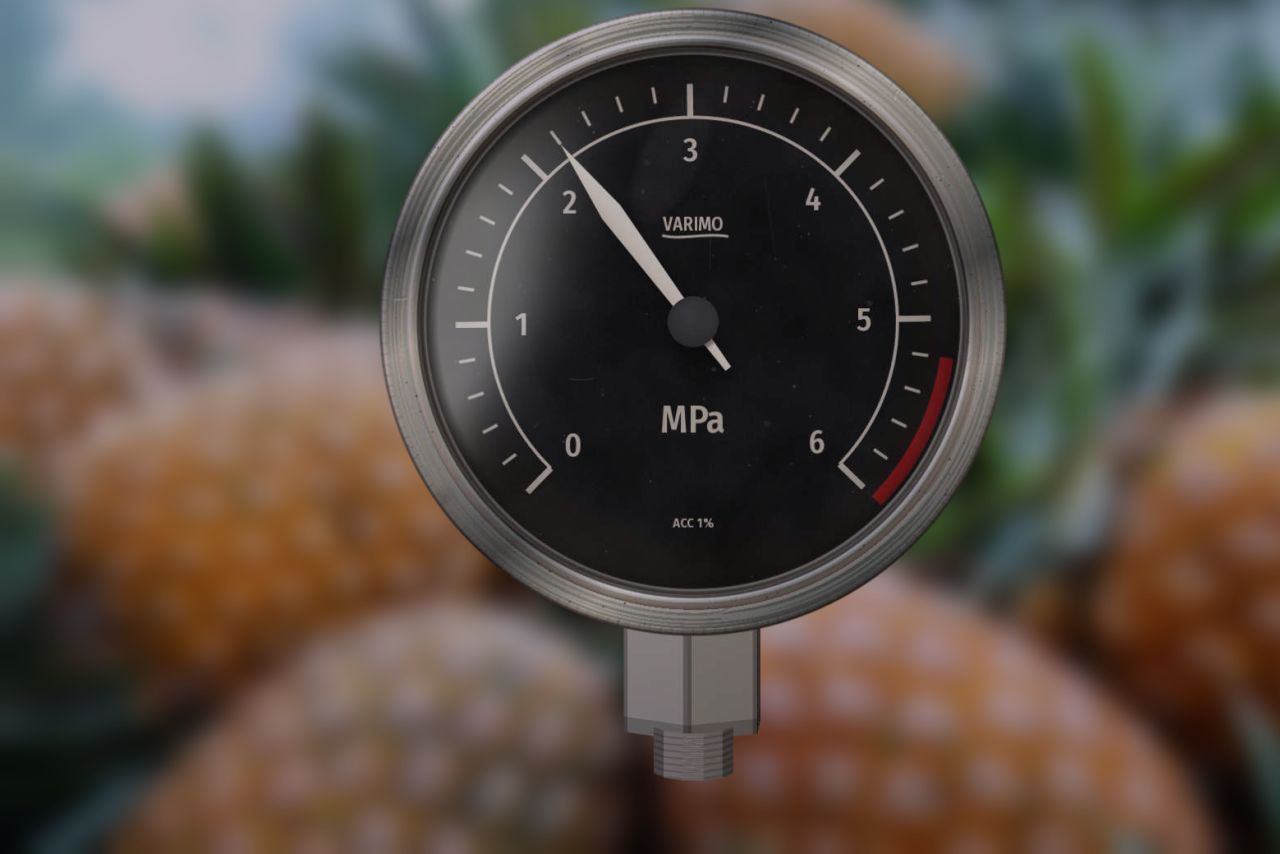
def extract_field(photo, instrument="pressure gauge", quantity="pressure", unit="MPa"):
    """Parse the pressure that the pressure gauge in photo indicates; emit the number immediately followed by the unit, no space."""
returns 2.2MPa
